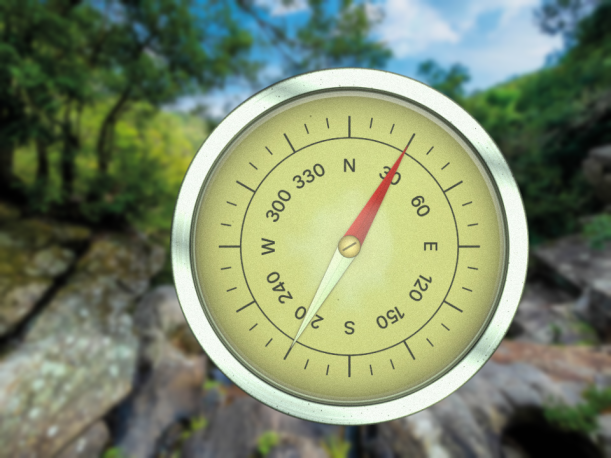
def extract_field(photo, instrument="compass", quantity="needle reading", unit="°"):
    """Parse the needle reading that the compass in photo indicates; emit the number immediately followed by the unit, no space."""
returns 30°
